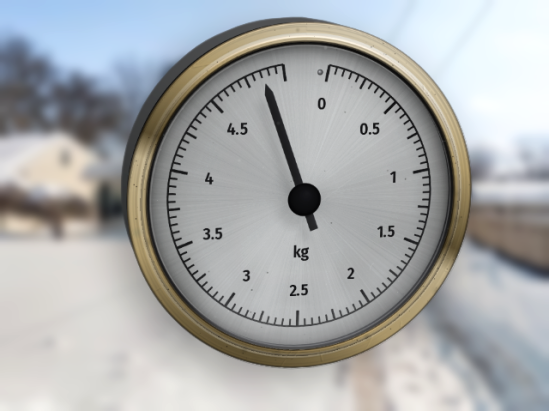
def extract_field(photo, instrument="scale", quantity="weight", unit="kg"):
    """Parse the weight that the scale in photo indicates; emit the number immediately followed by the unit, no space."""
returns 4.85kg
